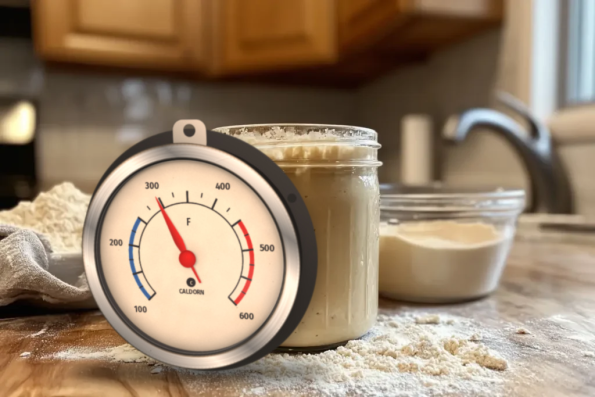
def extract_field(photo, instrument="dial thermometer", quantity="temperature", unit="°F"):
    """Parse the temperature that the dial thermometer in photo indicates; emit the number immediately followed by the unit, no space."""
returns 300°F
